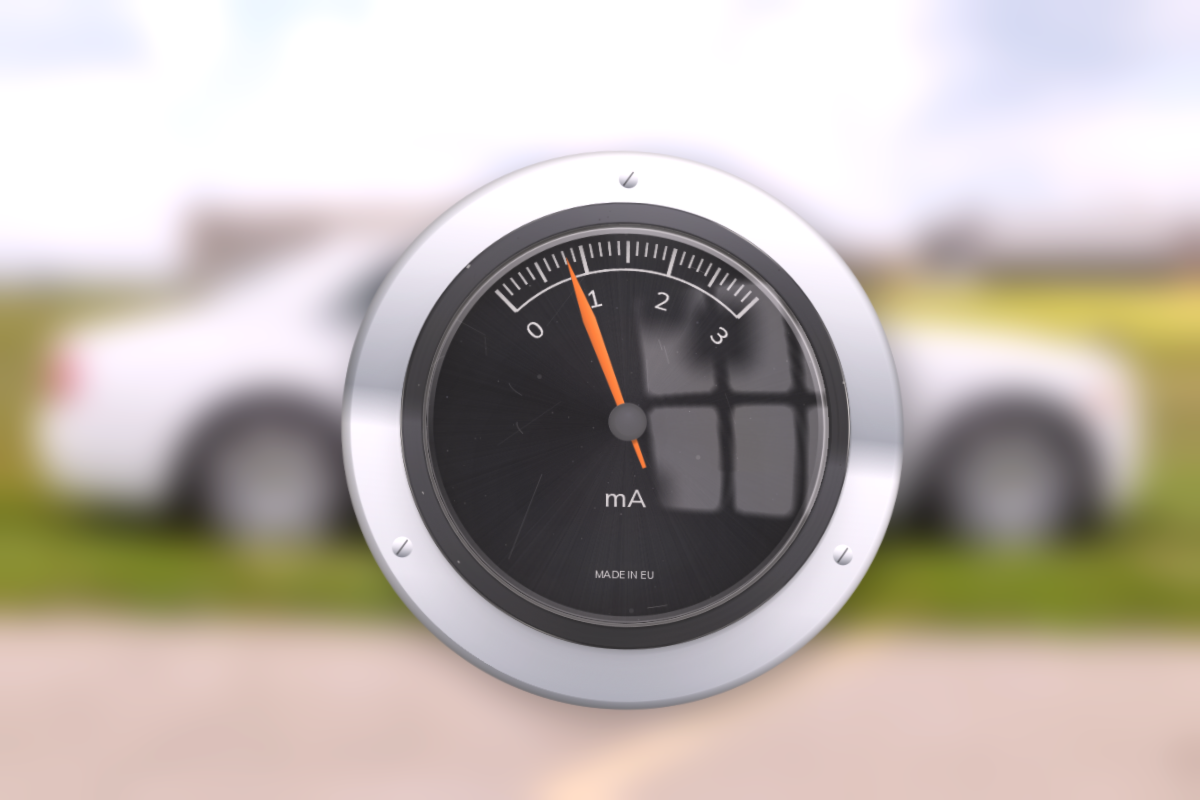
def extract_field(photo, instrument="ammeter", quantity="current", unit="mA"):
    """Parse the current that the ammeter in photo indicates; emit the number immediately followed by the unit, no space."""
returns 0.8mA
